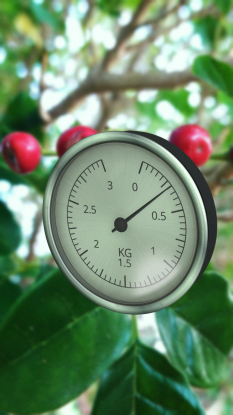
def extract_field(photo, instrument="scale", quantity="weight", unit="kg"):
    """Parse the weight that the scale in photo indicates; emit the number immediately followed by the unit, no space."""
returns 0.3kg
